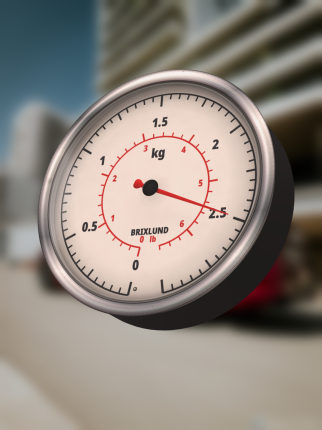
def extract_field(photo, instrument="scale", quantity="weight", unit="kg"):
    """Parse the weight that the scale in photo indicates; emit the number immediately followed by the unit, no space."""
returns 2.5kg
